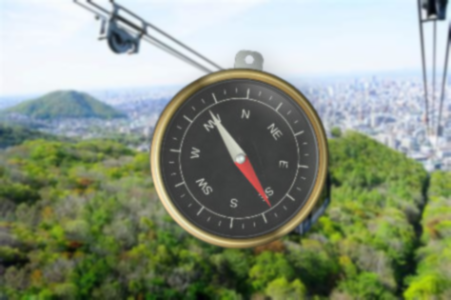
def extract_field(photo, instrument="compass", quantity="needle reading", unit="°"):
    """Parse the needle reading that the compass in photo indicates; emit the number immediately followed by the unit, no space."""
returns 140°
